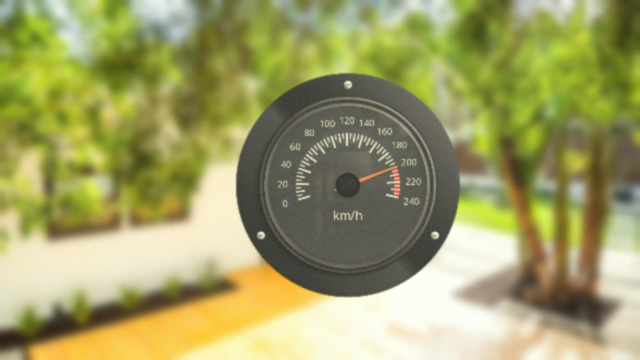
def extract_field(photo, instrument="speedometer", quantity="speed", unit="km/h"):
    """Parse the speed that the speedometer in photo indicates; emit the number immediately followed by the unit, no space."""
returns 200km/h
